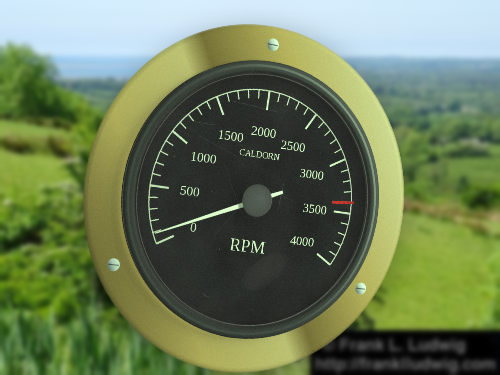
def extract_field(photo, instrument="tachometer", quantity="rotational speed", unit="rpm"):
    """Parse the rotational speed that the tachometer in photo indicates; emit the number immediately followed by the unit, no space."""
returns 100rpm
